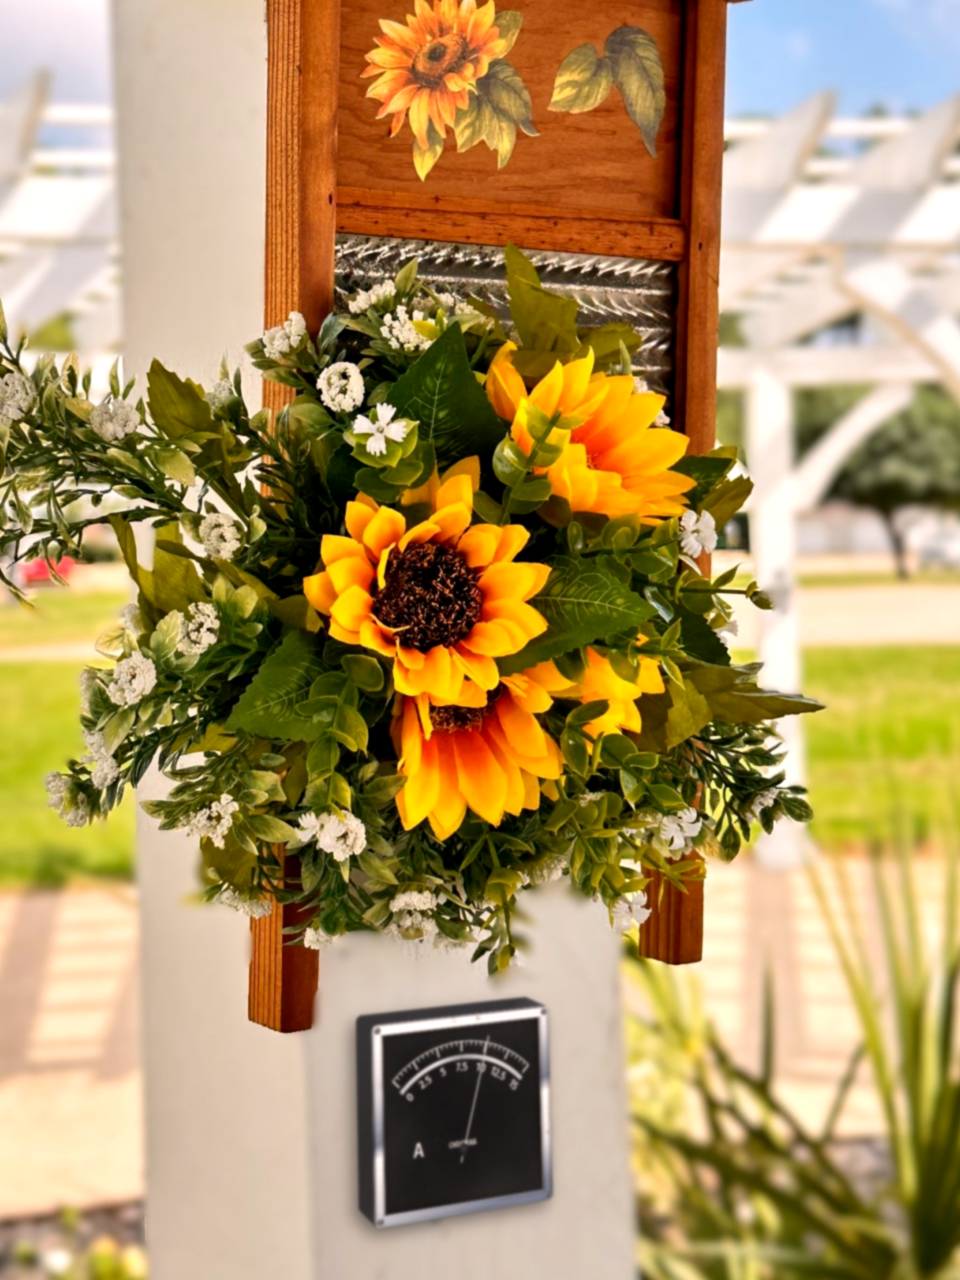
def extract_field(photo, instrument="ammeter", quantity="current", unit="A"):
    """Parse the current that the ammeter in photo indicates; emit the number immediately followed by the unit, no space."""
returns 10A
